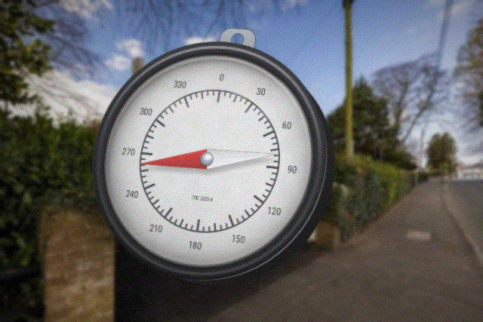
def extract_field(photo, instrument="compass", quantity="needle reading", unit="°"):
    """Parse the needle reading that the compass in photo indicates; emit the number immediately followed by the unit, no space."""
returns 260°
